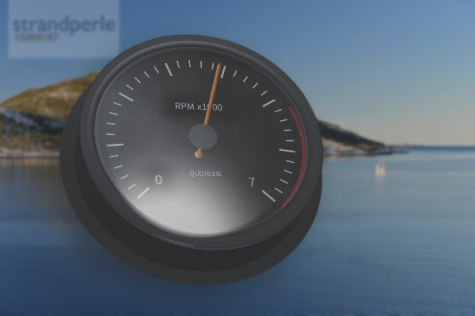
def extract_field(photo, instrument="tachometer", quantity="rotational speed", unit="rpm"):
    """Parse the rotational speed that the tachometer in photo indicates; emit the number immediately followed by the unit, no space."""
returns 3900rpm
